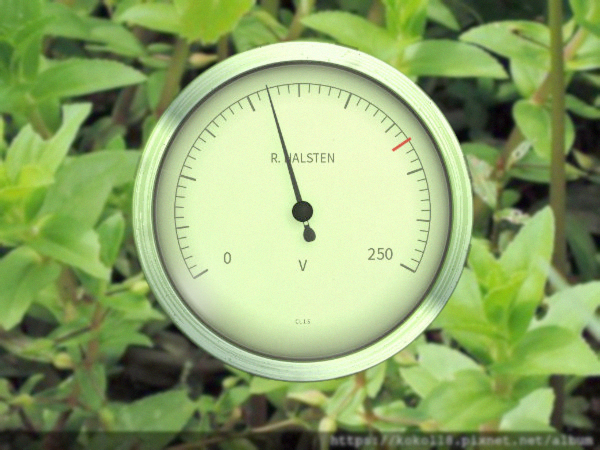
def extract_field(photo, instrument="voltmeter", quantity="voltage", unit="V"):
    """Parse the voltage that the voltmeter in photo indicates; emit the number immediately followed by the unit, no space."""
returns 110V
